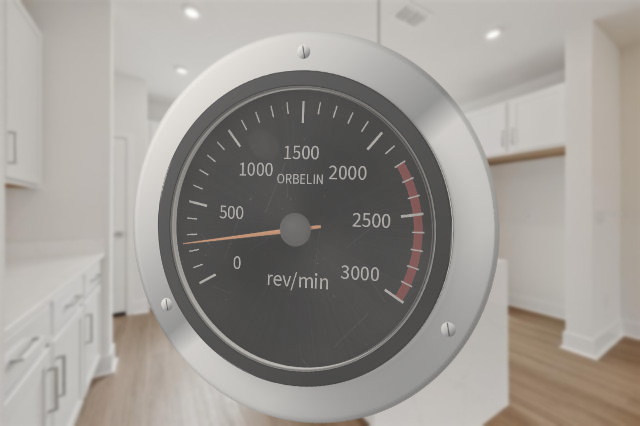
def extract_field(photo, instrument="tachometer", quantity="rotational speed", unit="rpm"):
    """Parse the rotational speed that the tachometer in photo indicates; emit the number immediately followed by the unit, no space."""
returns 250rpm
